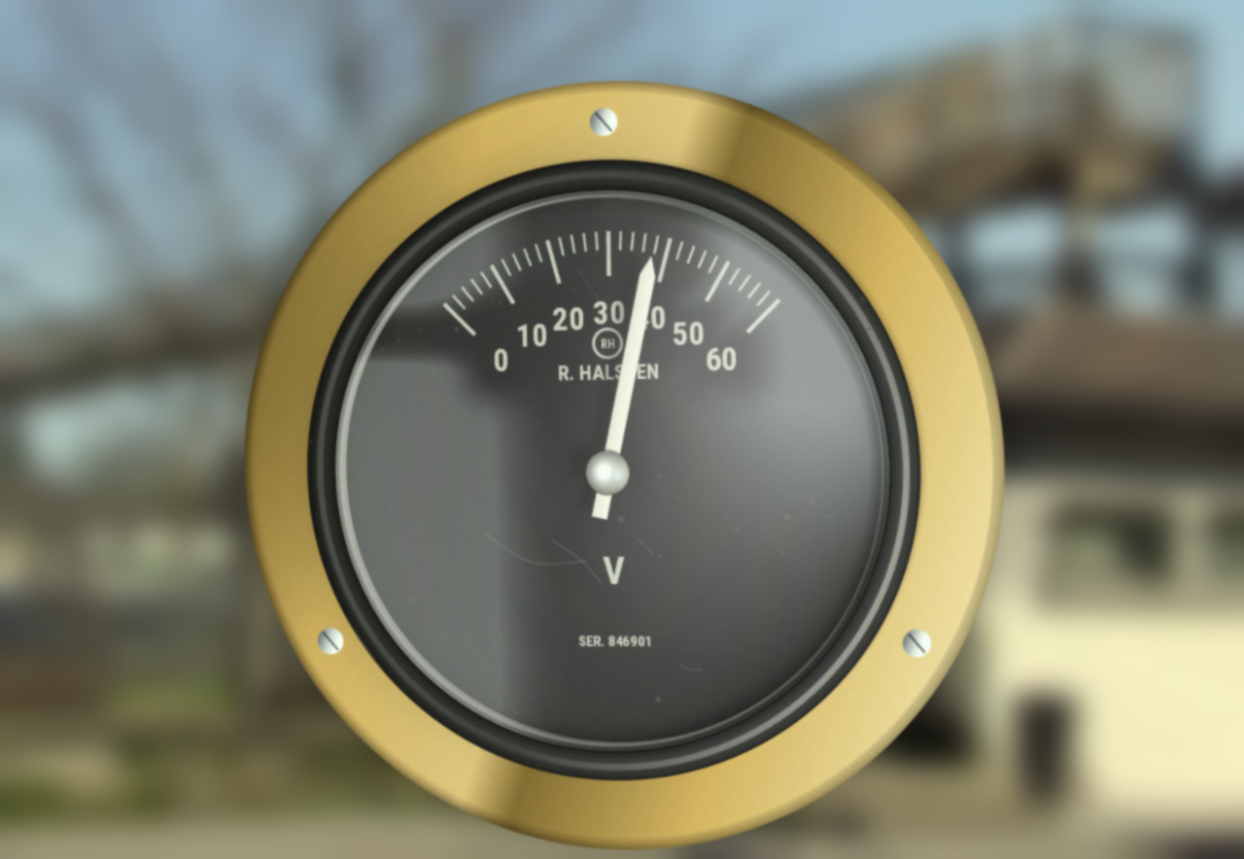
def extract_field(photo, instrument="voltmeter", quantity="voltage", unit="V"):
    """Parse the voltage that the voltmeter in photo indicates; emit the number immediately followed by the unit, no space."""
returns 38V
